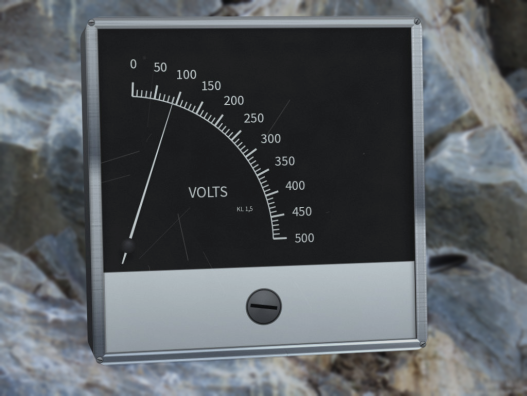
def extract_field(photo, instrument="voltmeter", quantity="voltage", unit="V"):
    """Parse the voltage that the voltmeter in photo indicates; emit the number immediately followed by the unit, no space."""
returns 90V
